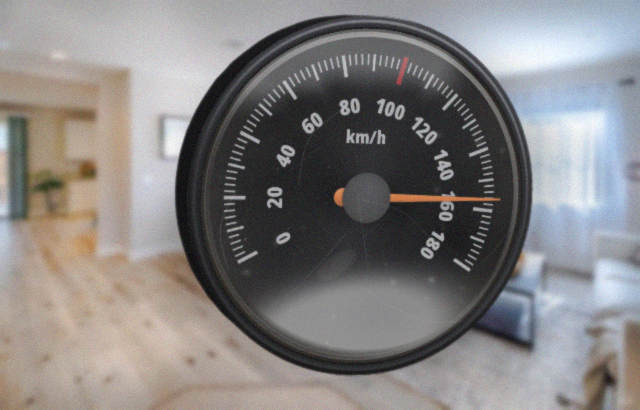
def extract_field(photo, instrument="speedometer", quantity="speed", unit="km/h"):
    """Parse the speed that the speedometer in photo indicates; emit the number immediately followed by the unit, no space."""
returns 156km/h
